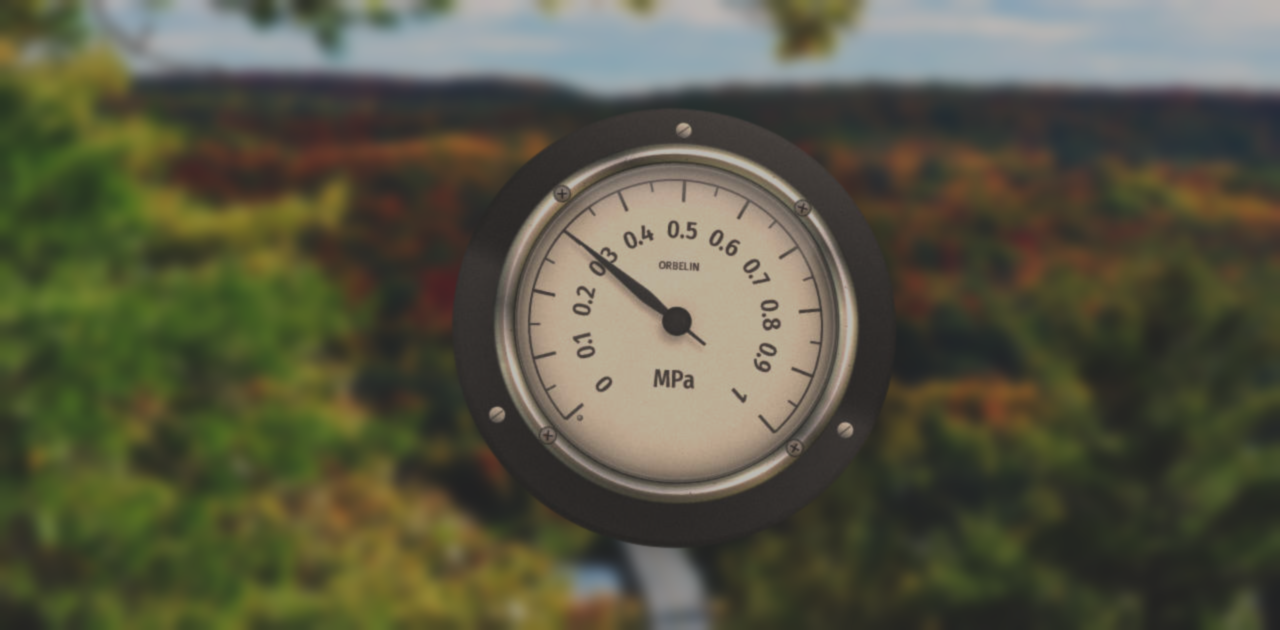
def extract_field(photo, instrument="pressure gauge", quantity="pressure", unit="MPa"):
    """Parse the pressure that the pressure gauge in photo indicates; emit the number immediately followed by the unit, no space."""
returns 0.3MPa
